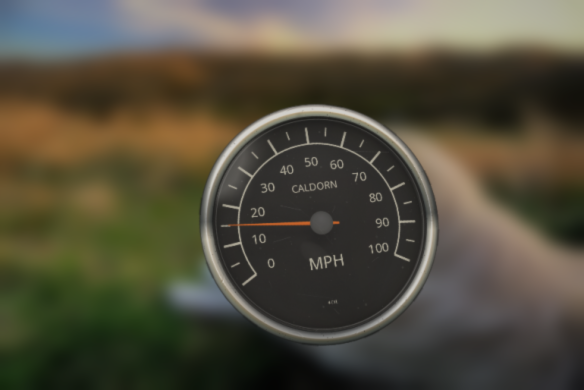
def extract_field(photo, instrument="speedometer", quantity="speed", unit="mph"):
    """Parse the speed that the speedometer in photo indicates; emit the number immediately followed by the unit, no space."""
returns 15mph
